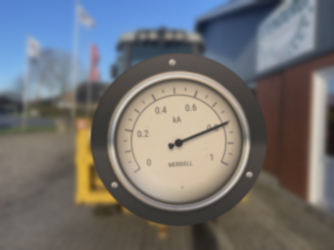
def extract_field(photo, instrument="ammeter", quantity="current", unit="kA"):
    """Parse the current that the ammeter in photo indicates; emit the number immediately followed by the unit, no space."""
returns 0.8kA
